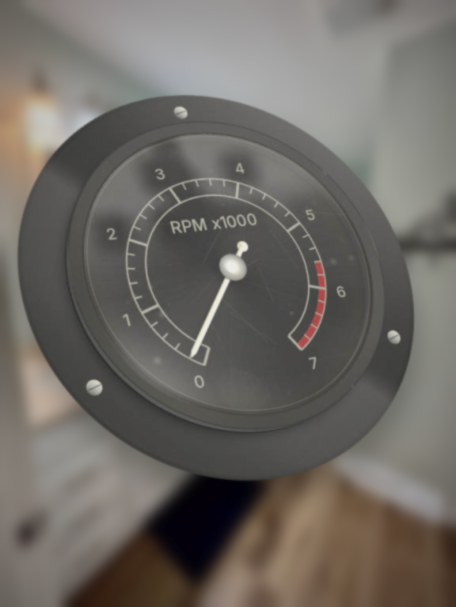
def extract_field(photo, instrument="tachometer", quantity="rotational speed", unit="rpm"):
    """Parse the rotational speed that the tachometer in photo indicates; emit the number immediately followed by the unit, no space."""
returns 200rpm
